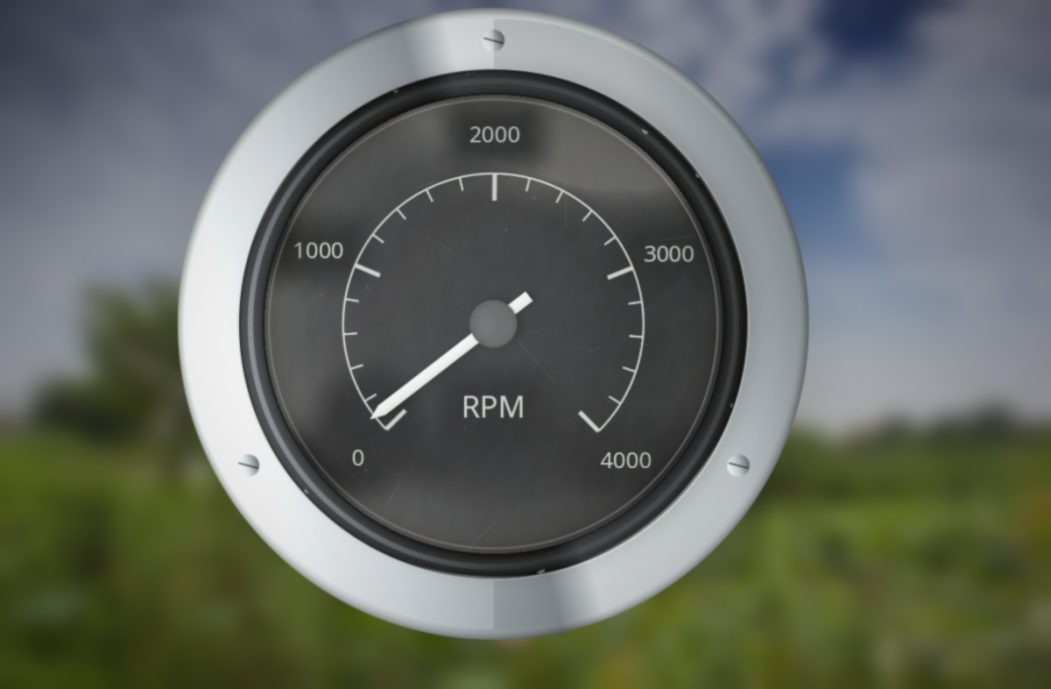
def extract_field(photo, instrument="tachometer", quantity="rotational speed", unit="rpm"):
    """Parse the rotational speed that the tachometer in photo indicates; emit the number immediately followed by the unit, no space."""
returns 100rpm
